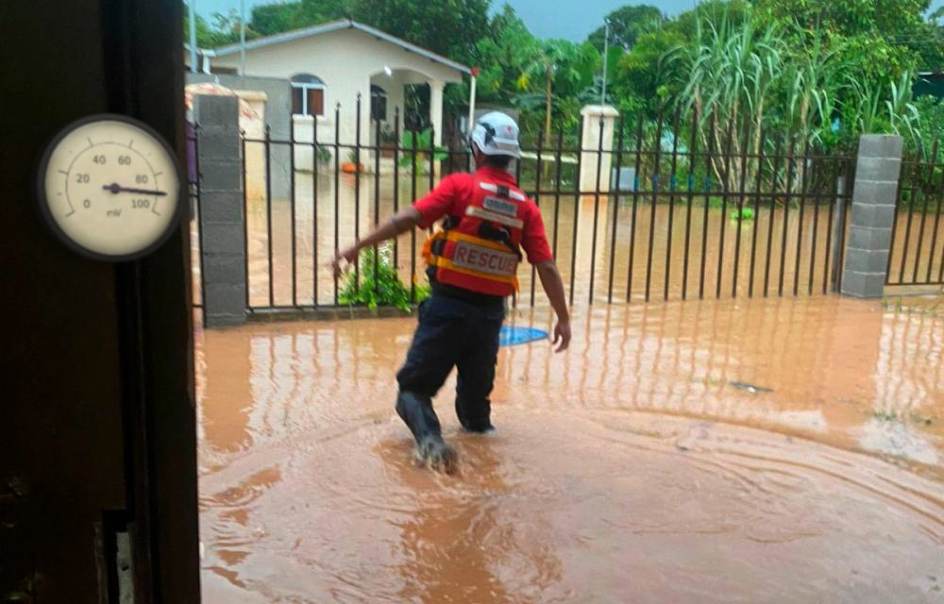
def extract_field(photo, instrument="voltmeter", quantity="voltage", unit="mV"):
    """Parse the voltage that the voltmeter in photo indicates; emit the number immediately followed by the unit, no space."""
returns 90mV
